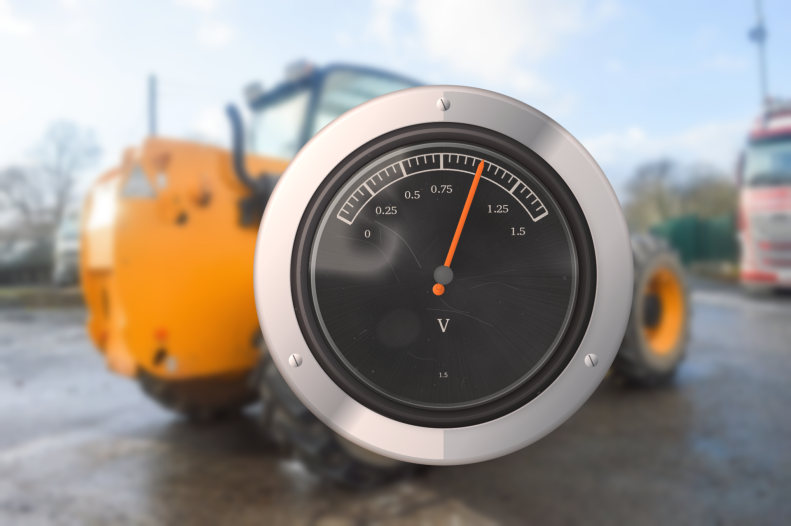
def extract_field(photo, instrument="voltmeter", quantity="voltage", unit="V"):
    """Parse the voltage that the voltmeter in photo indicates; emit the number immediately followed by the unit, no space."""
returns 1V
